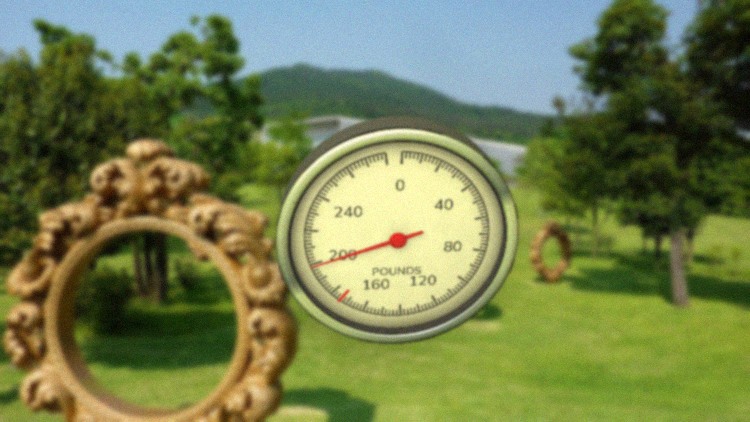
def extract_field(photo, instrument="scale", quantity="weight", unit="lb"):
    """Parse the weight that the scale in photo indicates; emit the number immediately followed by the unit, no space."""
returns 200lb
